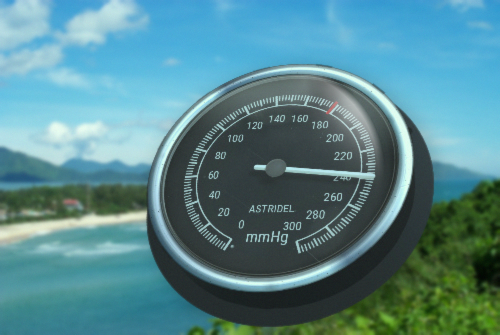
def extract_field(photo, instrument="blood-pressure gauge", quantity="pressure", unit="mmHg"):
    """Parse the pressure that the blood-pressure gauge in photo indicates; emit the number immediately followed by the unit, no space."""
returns 240mmHg
